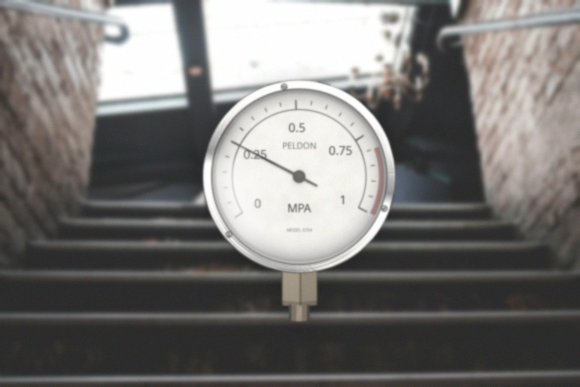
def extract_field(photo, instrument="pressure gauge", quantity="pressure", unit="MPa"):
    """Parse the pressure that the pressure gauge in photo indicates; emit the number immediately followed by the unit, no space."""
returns 0.25MPa
